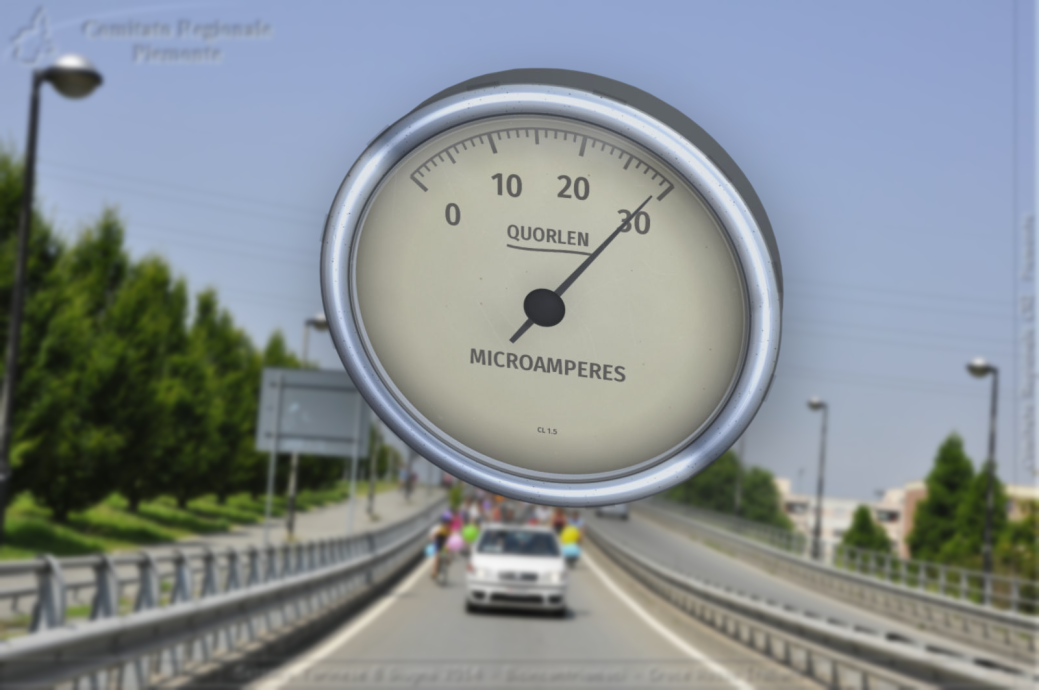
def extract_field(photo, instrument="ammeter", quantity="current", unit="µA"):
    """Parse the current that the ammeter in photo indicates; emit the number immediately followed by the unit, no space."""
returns 29µA
